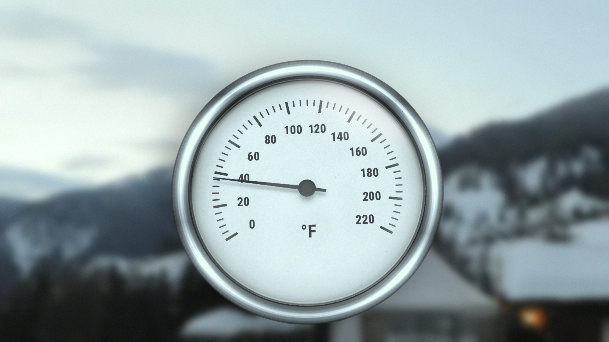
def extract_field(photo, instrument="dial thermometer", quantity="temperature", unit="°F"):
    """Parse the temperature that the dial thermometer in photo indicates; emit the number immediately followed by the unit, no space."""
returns 36°F
